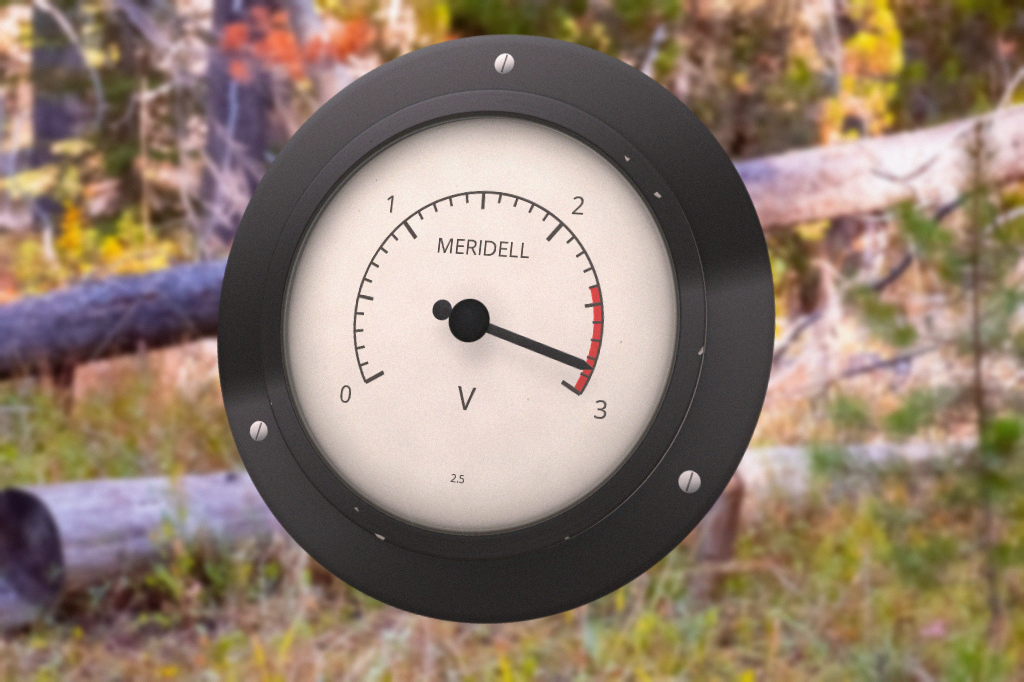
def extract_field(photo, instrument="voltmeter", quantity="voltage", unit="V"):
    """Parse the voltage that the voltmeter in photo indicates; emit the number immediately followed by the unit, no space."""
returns 2.85V
